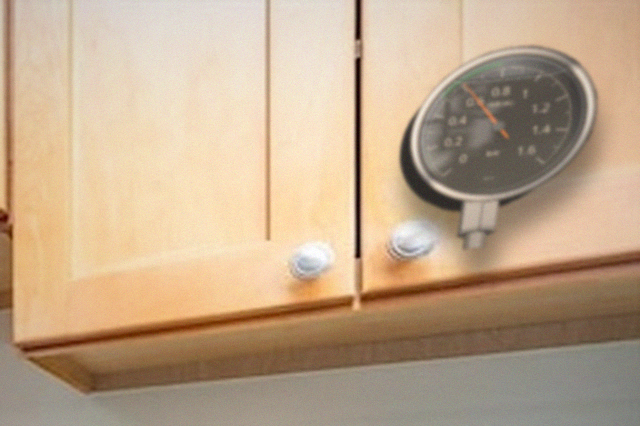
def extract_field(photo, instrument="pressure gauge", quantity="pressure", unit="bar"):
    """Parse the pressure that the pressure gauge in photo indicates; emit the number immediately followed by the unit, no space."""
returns 0.6bar
